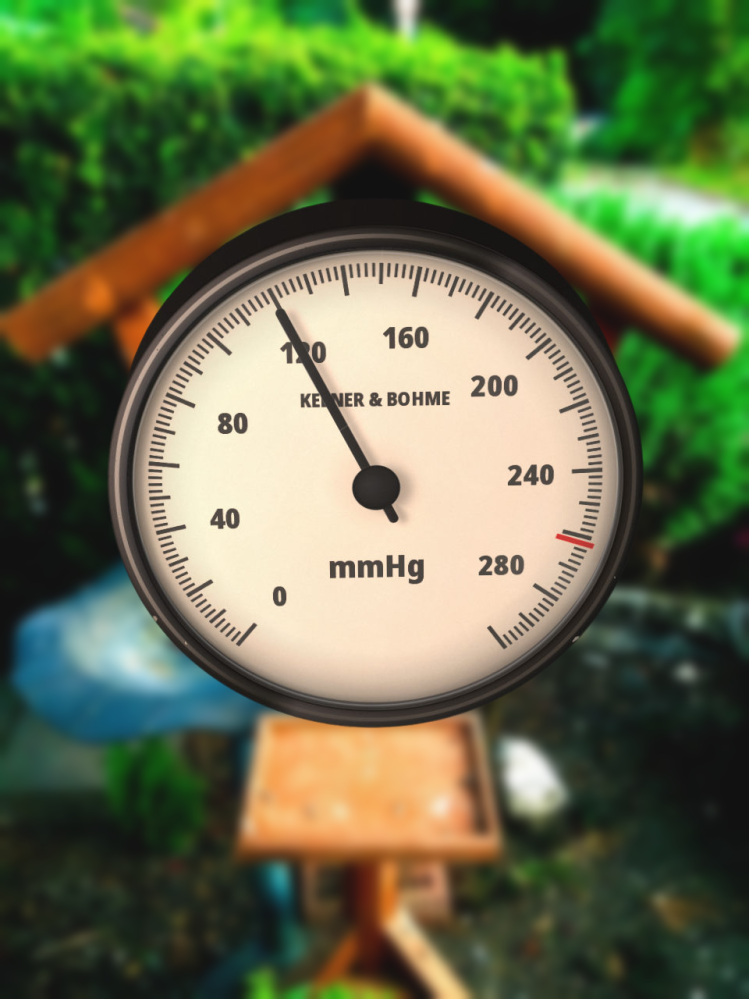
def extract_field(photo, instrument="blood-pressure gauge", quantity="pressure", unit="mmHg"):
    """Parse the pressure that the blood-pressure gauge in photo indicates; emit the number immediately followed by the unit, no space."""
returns 120mmHg
